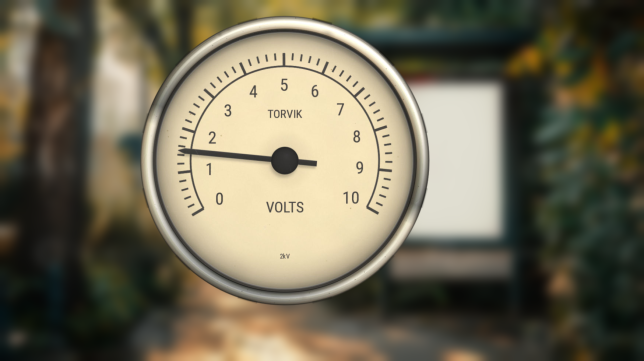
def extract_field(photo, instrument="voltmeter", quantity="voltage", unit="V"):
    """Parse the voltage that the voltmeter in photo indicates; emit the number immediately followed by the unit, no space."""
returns 1.5V
